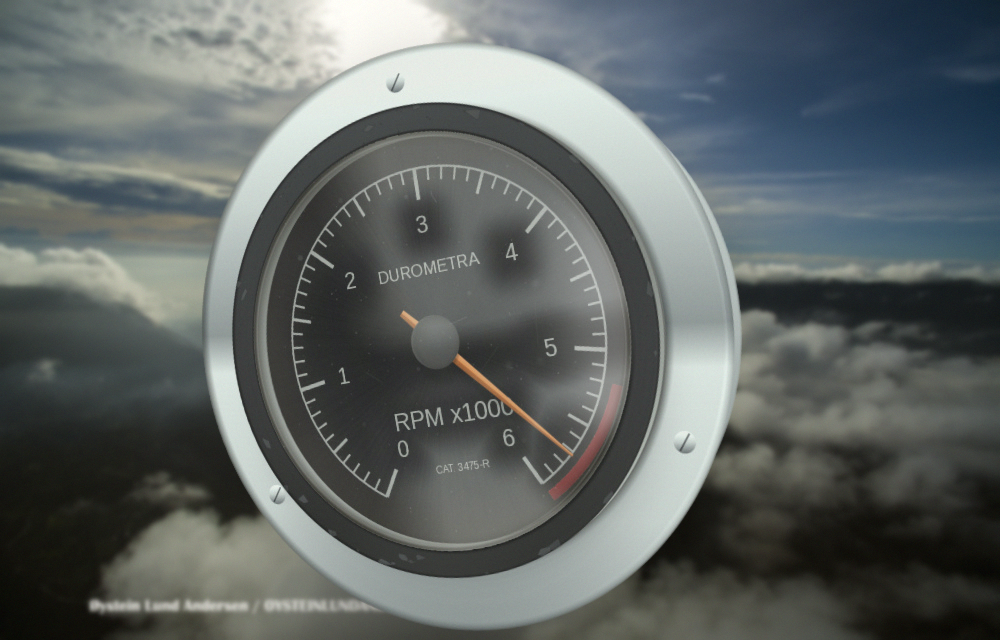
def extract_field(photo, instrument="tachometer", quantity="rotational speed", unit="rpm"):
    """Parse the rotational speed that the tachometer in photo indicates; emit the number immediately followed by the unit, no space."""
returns 5700rpm
